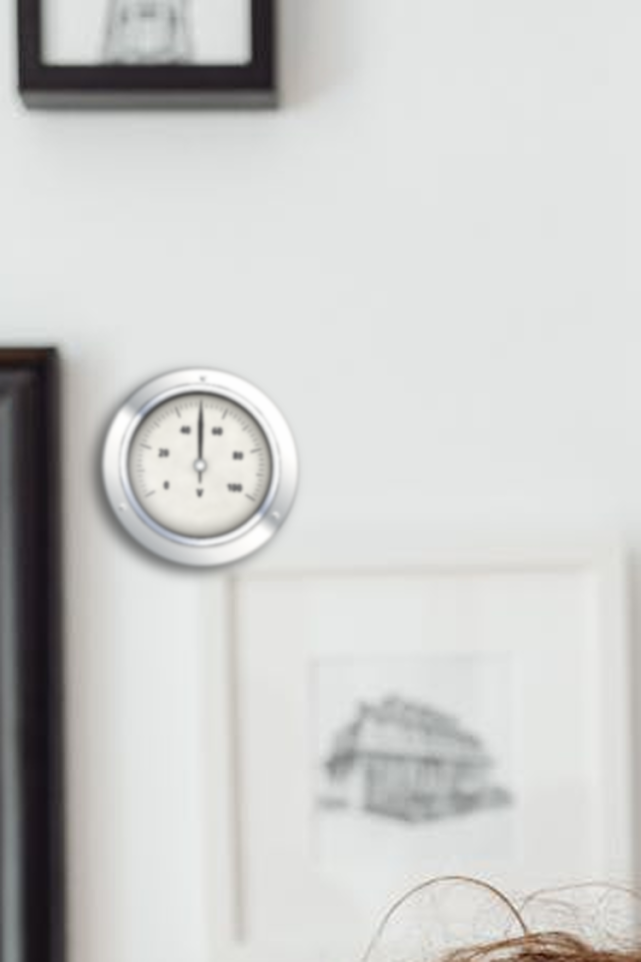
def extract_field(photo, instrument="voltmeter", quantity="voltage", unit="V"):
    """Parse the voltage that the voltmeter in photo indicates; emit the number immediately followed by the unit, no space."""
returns 50V
